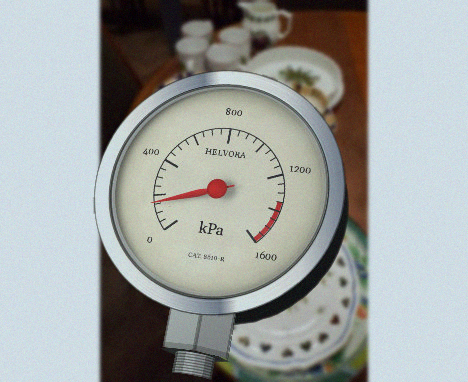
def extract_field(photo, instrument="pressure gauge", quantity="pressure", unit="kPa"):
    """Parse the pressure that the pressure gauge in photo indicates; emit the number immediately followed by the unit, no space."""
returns 150kPa
